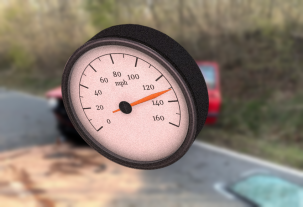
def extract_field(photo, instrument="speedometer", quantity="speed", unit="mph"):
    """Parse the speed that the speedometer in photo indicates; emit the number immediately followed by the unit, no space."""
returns 130mph
